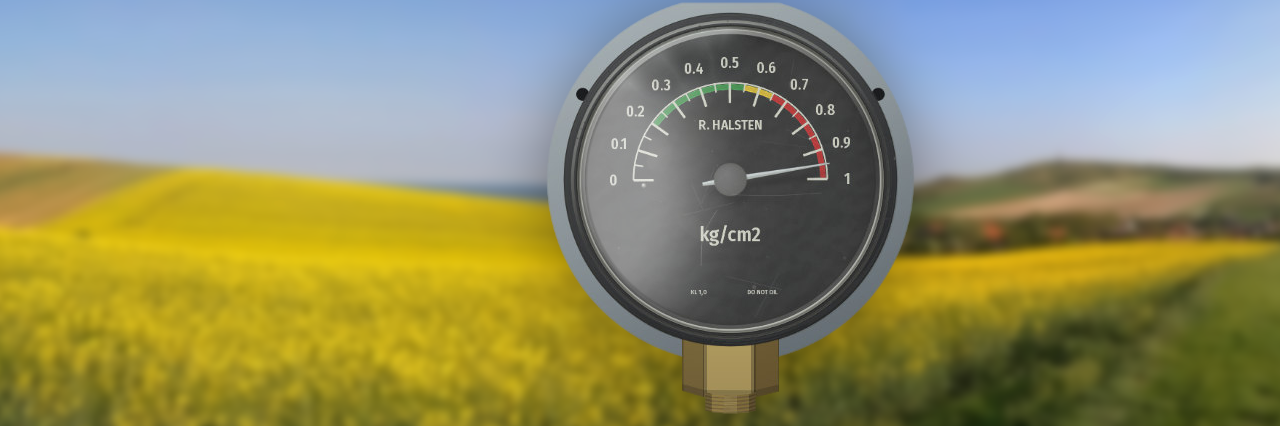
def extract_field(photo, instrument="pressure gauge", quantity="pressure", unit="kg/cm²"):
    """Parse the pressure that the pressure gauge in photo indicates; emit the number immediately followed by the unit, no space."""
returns 0.95kg/cm²
